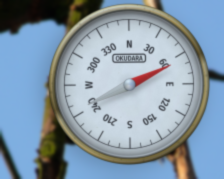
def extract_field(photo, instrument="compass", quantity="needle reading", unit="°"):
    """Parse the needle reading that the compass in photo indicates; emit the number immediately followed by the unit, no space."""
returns 65°
